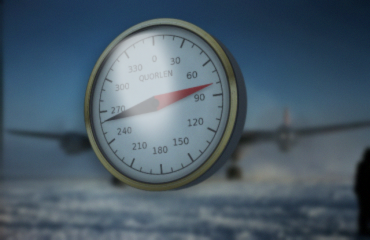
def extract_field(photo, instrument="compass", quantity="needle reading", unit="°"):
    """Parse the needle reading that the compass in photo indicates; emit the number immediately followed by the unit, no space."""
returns 80°
